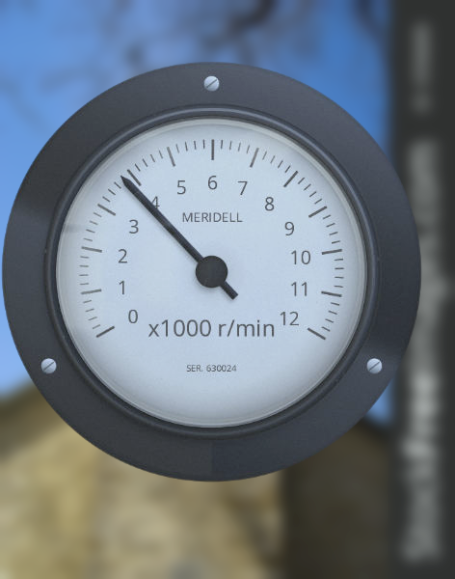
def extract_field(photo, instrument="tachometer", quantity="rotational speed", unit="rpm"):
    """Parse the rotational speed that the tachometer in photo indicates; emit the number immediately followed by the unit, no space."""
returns 3800rpm
